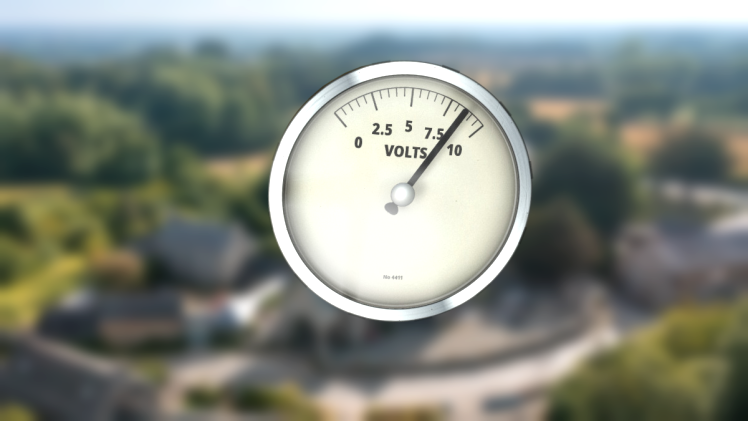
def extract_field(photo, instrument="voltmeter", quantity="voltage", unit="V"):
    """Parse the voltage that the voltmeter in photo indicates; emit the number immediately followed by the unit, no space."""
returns 8.5V
